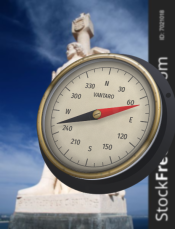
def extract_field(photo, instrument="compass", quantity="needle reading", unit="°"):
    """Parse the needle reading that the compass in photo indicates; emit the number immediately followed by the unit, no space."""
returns 70°
